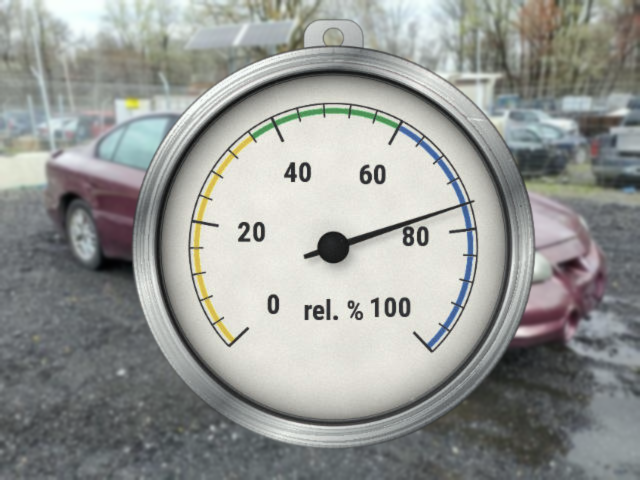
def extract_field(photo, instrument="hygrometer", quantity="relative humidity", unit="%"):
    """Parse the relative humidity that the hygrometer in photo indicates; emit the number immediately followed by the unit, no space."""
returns 76%
